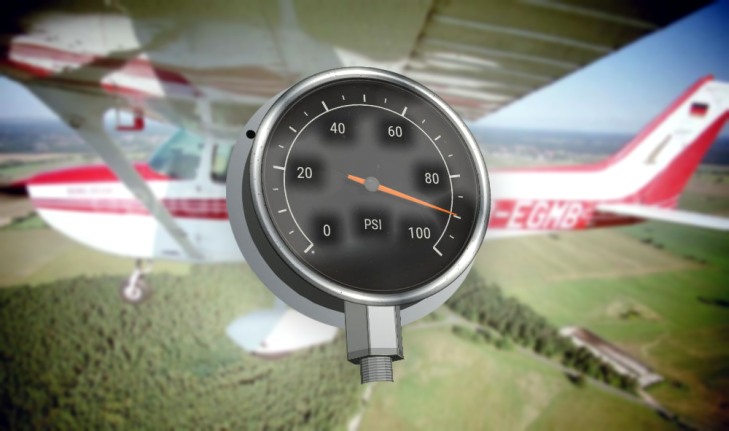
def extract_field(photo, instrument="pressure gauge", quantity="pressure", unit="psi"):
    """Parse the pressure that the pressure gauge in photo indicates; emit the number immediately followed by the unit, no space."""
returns 90psi
